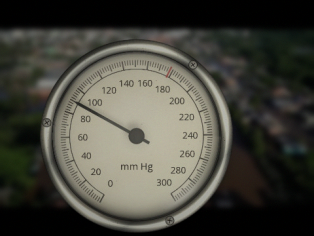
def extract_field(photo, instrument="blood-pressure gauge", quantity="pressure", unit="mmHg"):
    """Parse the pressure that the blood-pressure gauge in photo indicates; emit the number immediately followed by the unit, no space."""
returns 90mmHg
